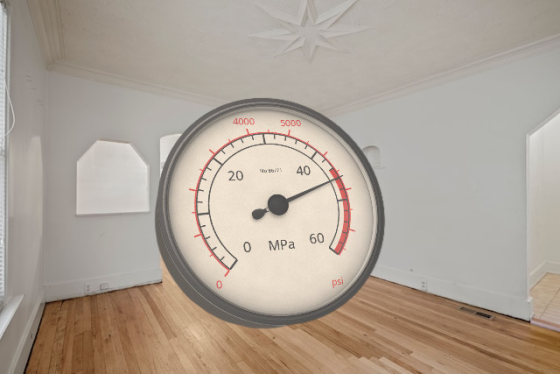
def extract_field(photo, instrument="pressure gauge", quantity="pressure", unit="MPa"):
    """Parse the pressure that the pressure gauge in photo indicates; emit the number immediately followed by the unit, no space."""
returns 46MPa
